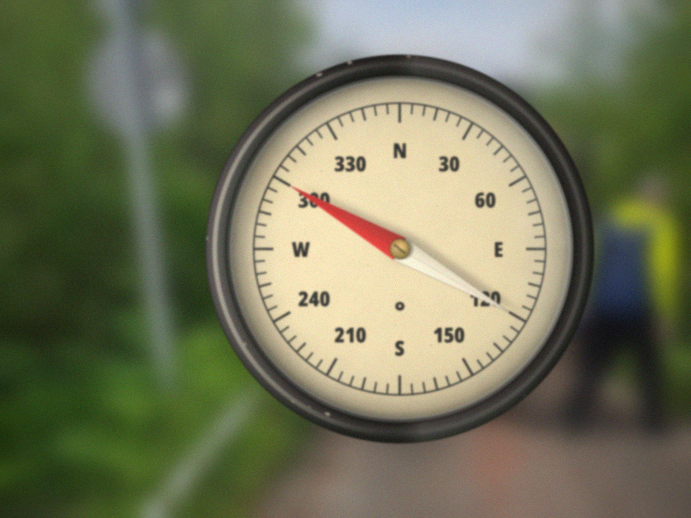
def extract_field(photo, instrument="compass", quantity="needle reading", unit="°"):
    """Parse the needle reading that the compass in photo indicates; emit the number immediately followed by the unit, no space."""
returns 300°
